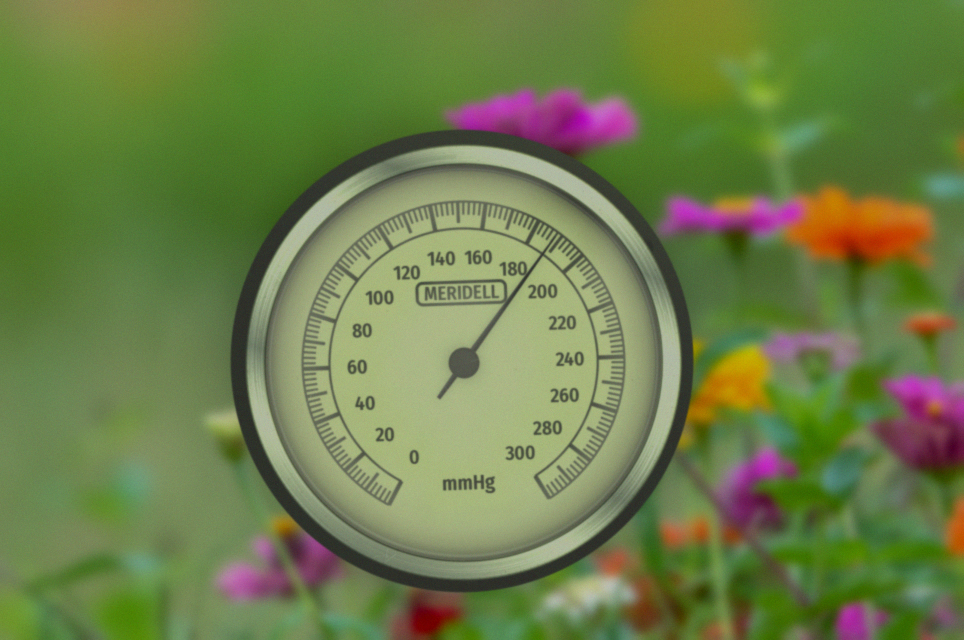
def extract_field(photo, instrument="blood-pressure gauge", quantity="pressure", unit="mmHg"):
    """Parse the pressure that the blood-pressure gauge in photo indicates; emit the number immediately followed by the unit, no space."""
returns 188mmHg
